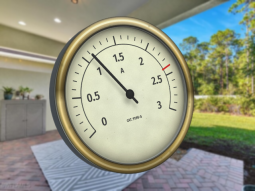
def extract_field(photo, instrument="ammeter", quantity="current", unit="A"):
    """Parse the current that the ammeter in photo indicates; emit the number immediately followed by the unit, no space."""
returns 1.1A
